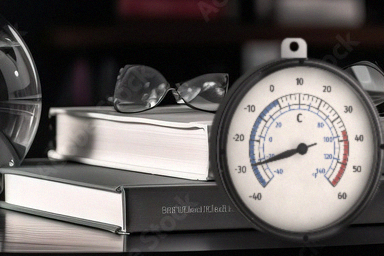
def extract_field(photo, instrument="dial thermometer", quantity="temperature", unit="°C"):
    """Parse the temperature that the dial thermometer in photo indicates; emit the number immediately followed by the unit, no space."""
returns -30°C
